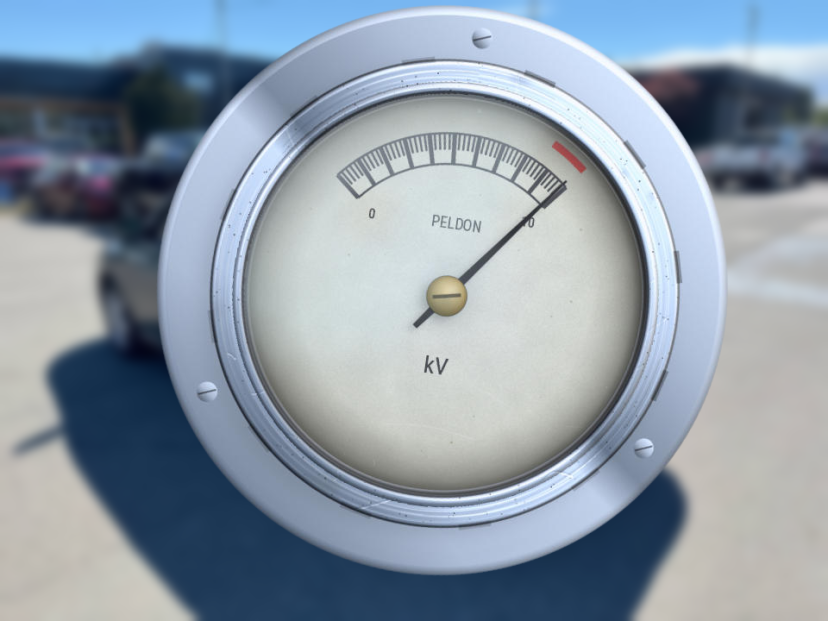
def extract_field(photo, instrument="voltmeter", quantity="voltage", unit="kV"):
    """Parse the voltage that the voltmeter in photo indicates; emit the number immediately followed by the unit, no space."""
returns 9.8kV
